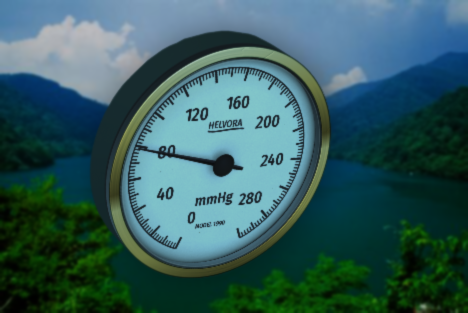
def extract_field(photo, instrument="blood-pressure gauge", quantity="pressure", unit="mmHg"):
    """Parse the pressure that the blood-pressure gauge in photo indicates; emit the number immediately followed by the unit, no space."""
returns 80mmHg
